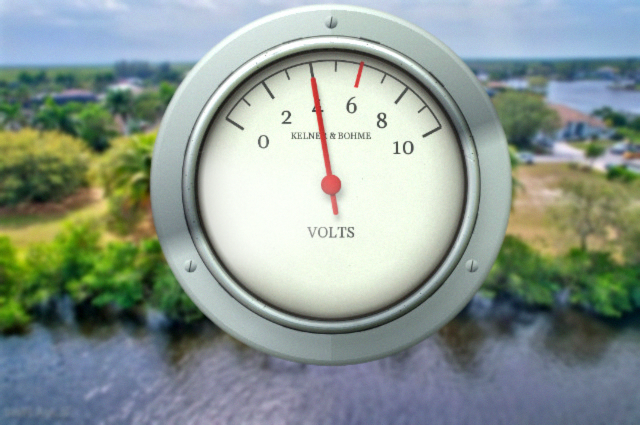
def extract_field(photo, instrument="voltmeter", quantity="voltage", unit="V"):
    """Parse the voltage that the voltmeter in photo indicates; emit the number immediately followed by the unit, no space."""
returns 4V
